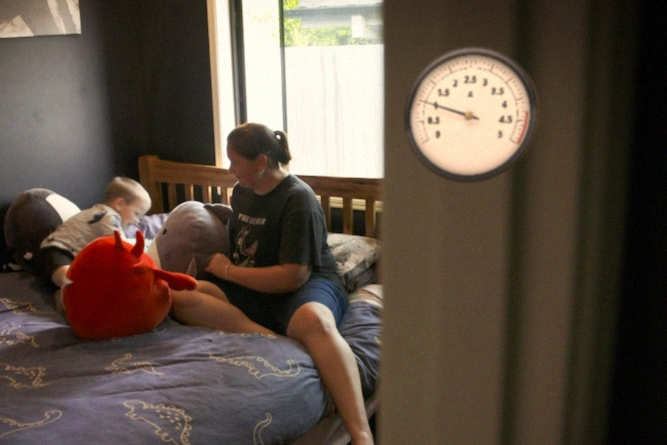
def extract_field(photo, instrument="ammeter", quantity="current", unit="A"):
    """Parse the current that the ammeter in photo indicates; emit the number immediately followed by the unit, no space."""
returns 1A
